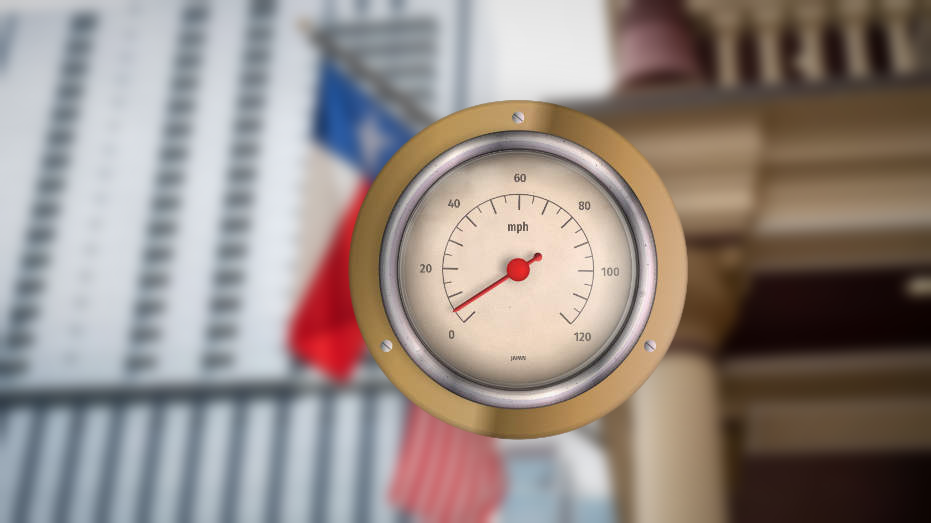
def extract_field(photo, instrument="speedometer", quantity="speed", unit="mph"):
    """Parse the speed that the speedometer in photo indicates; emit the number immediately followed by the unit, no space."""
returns 5mph
